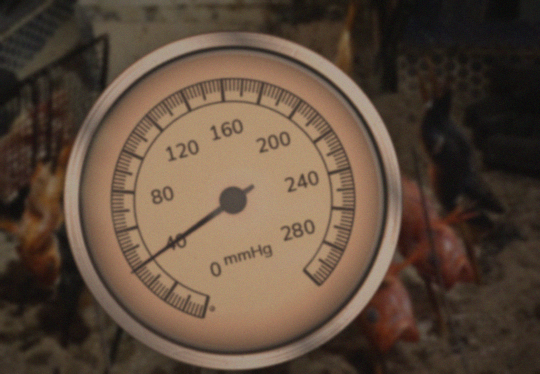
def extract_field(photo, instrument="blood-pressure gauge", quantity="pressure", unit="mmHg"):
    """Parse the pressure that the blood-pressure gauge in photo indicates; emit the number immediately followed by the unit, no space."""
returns 40mmHg
